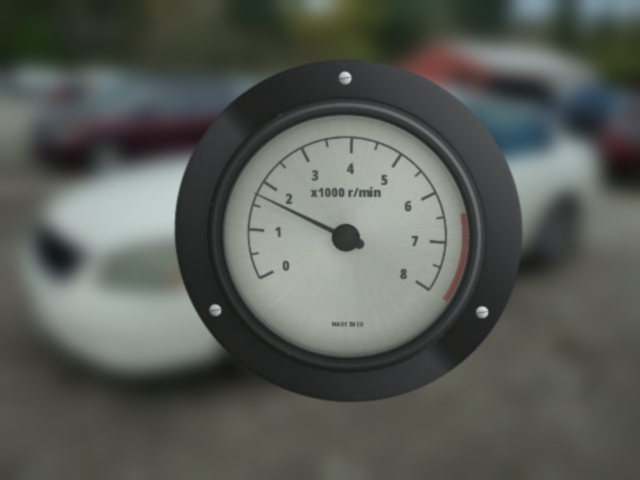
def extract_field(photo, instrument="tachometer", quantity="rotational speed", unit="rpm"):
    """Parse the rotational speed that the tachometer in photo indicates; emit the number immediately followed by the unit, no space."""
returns 1750rpm
